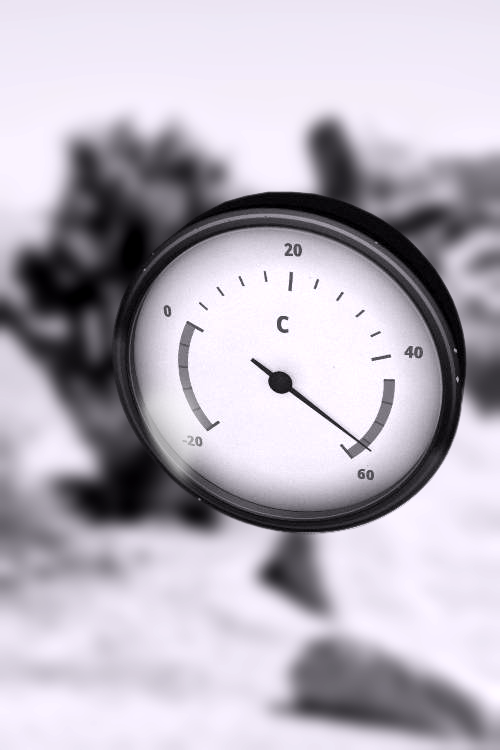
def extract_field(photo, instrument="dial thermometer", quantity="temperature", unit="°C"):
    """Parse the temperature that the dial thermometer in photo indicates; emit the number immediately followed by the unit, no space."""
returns 56°C
